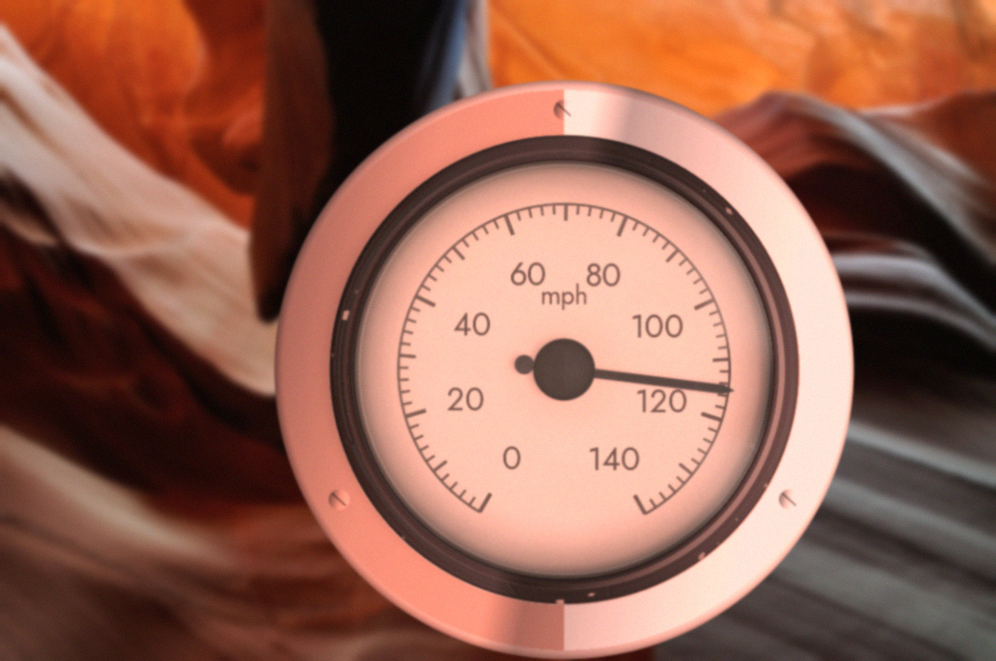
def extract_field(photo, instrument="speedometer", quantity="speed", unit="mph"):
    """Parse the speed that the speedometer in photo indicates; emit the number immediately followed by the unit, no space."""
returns 115mph
